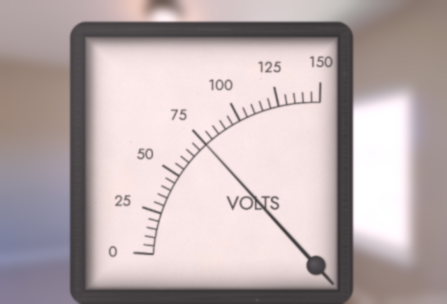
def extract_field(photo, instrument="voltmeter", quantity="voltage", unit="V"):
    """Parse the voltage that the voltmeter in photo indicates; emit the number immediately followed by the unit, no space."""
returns 75V
